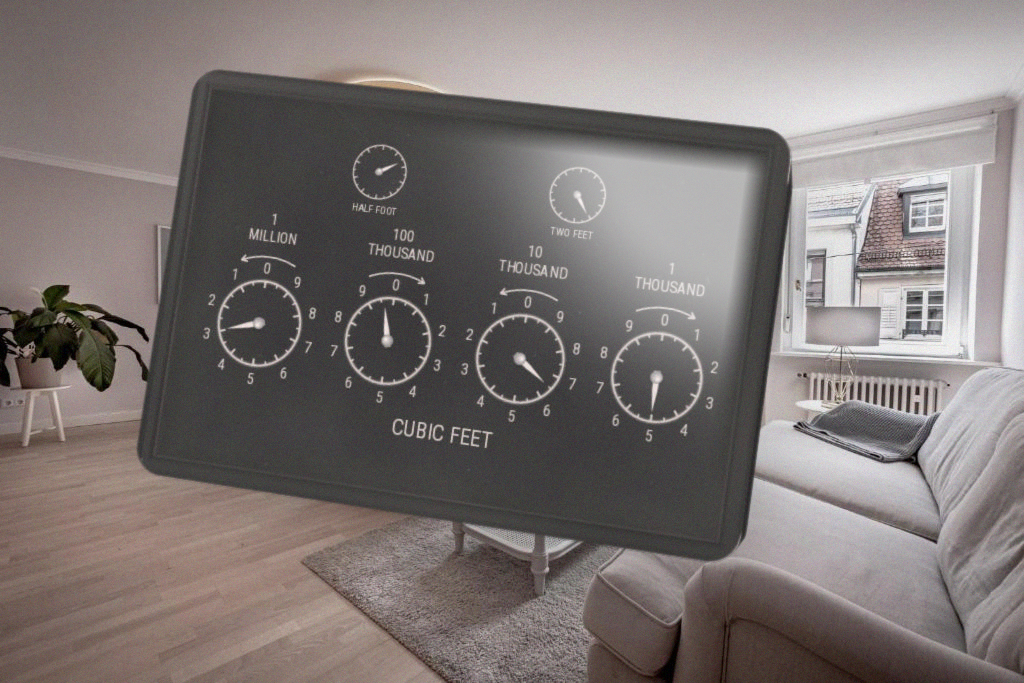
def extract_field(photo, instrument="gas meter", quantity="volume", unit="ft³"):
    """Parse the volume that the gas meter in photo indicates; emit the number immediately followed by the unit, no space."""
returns 296500ft³
